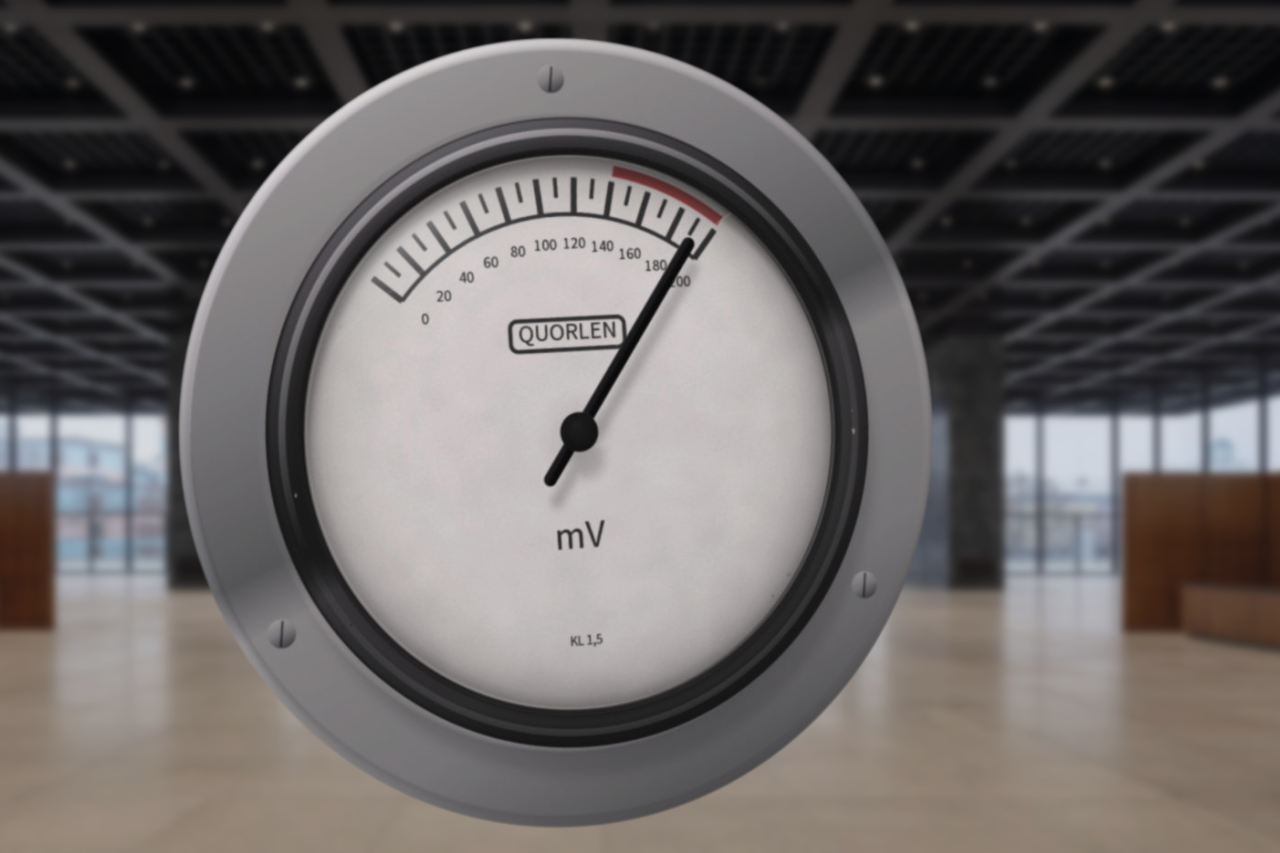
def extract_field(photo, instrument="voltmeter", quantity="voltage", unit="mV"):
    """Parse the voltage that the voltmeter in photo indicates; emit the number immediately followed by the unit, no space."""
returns 190mV
